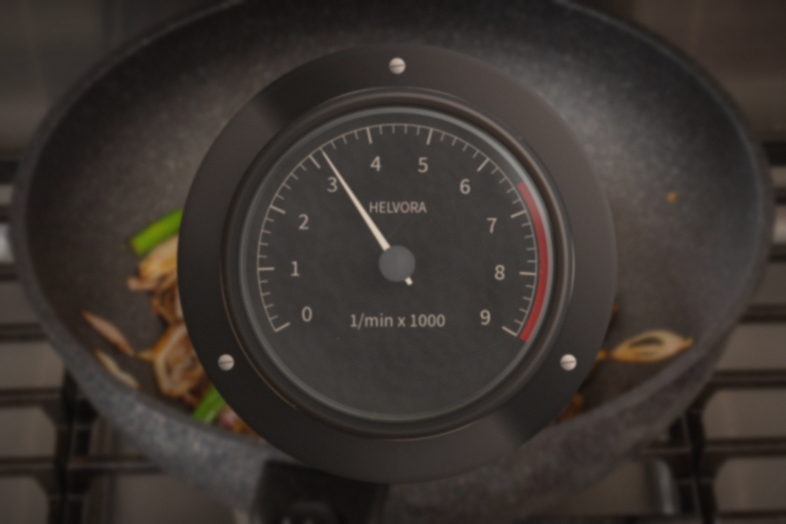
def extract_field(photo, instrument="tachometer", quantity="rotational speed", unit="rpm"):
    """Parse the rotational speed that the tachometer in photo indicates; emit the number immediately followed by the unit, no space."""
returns 3200rpm
